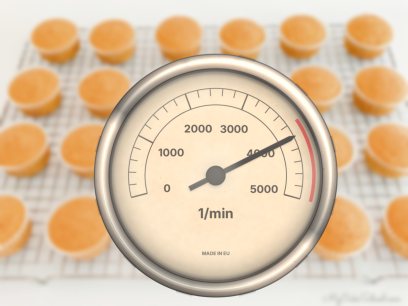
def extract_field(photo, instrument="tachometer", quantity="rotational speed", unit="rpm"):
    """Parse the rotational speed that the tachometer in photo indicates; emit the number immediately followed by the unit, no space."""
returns 4000rpm
